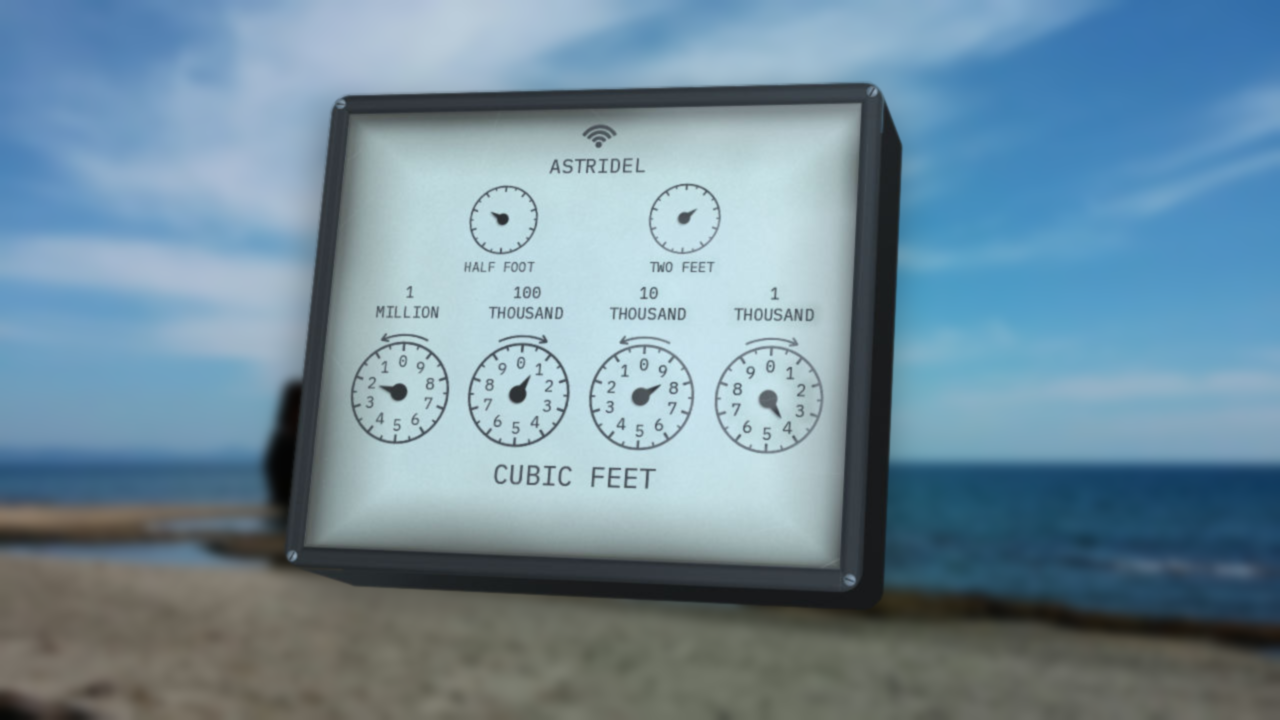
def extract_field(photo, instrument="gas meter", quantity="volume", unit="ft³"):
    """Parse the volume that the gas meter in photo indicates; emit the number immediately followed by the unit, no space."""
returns 208400ft³
